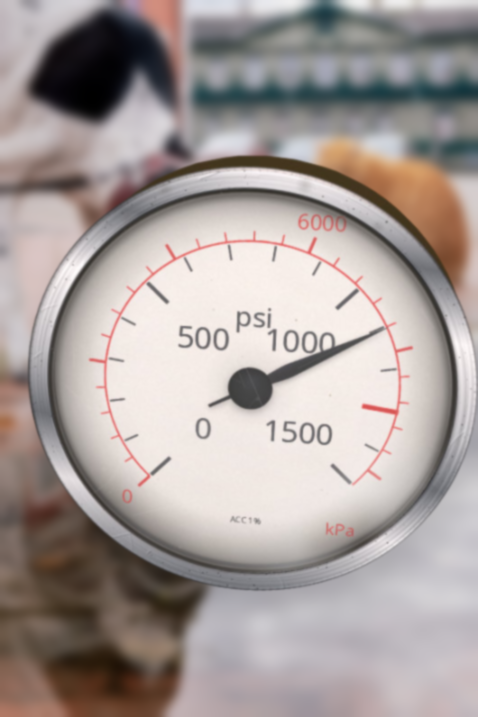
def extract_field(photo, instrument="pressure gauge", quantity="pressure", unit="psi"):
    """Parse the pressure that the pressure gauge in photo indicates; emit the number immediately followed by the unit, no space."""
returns 1100psi
